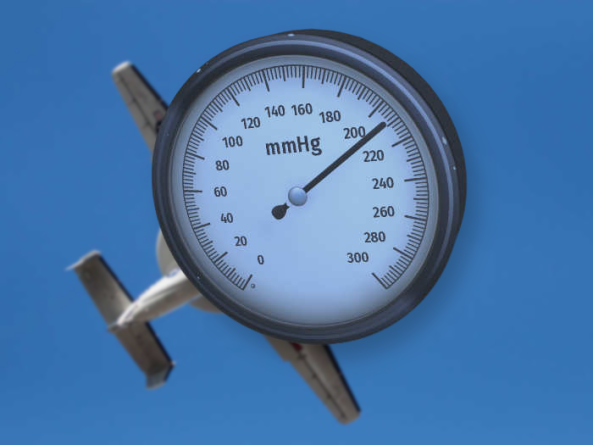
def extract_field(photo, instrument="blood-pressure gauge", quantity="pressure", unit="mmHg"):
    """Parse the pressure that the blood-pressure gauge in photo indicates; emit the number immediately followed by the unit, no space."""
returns 208mmHg
